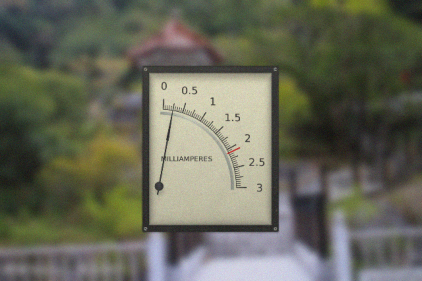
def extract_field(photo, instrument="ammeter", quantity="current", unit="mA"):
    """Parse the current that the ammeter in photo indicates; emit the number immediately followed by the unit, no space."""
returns 0.25mA
